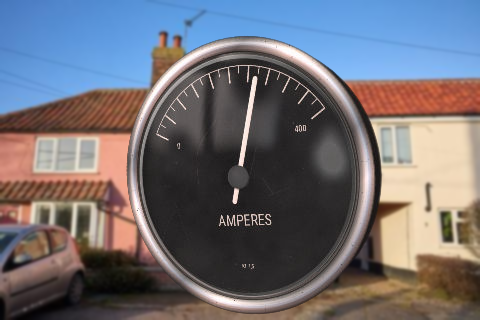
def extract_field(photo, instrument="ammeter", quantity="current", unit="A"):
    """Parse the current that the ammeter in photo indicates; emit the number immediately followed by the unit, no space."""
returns 260A
